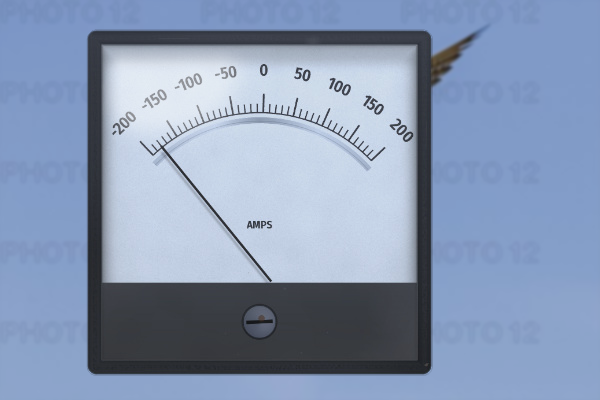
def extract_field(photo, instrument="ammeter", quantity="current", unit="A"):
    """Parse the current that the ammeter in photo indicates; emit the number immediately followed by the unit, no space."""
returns -180A
